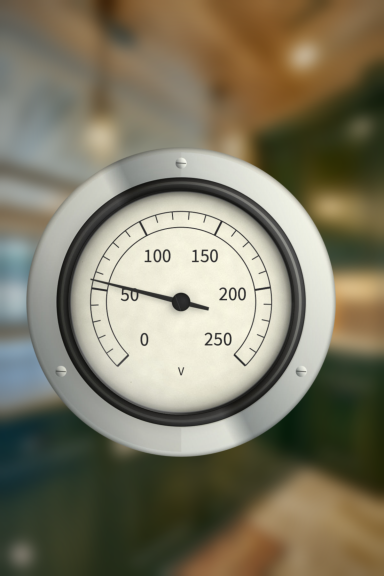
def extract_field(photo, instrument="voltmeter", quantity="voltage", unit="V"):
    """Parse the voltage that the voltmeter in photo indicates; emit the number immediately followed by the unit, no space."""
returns 55V
